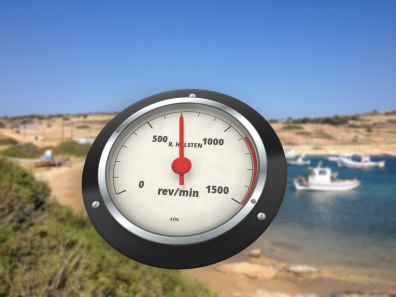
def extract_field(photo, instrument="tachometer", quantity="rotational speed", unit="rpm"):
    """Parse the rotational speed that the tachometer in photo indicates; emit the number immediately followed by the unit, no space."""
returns 700rpm
